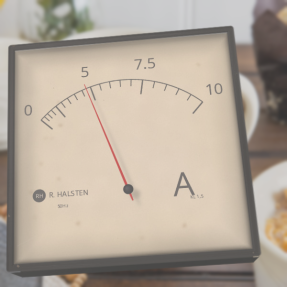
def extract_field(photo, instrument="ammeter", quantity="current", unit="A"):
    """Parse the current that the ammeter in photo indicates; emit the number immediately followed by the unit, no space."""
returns 4.75A
